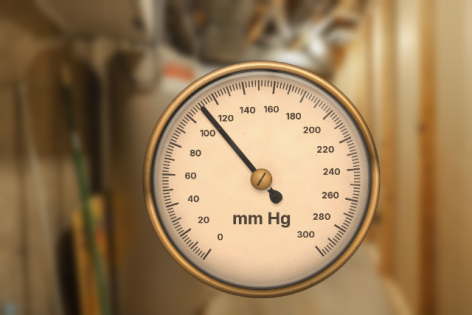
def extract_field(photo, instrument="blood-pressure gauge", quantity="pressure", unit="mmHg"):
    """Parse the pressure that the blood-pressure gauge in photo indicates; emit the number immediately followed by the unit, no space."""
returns 110mmHg
